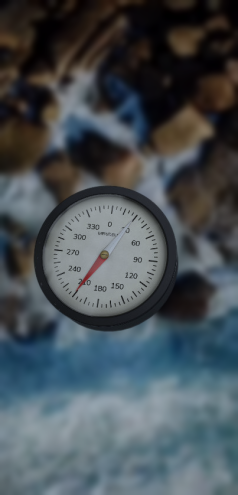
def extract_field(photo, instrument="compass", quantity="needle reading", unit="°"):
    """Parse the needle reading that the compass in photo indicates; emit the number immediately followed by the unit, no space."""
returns 210°
